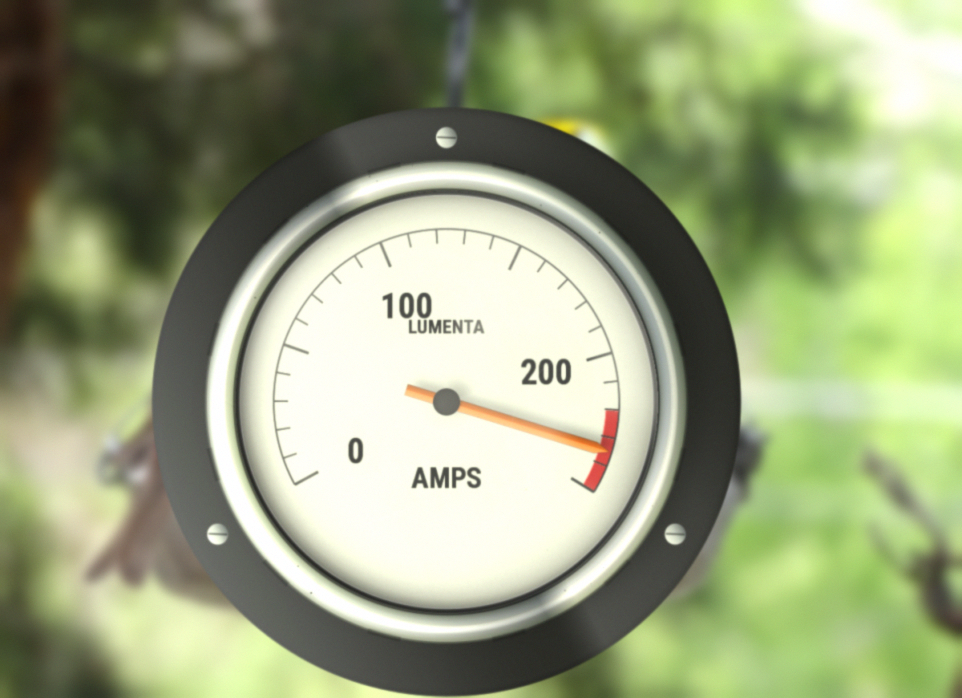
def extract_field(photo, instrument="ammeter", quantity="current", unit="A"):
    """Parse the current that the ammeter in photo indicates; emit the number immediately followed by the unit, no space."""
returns 235A
